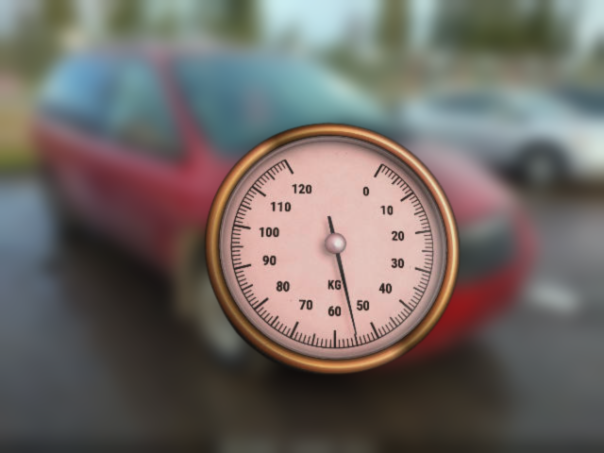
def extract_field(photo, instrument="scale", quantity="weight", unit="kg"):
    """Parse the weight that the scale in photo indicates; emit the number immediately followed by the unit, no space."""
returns 55kg
